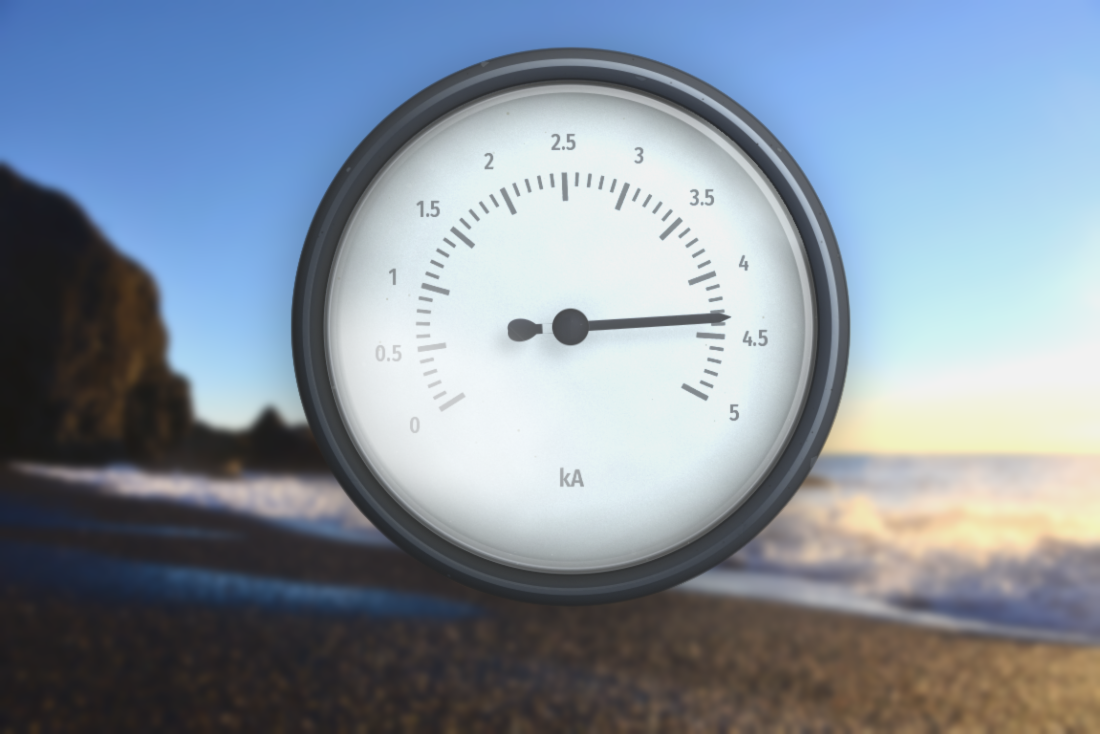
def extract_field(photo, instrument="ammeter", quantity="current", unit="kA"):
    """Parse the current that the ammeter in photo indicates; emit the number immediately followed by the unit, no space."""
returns 4.35kA
